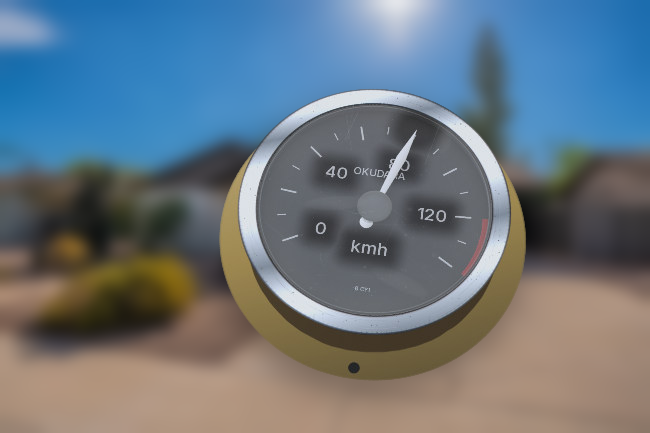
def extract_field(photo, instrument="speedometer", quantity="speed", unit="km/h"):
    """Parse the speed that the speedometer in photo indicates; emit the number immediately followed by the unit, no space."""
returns 80km/h
